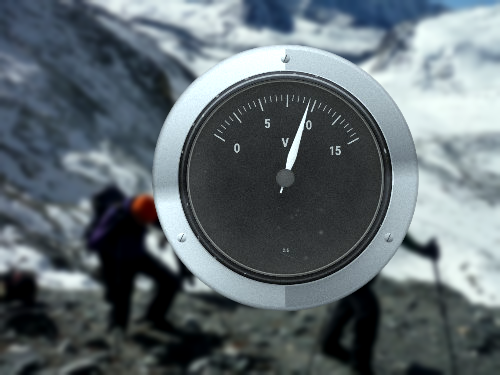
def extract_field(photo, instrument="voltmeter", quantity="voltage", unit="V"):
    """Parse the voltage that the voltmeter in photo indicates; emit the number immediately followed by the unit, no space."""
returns 9.5V
